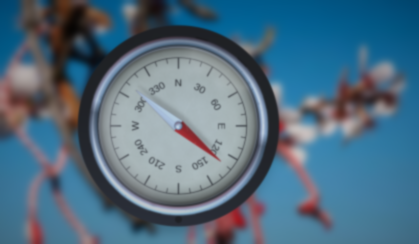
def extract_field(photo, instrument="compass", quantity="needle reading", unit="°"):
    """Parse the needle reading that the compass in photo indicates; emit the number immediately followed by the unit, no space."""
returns 130°
